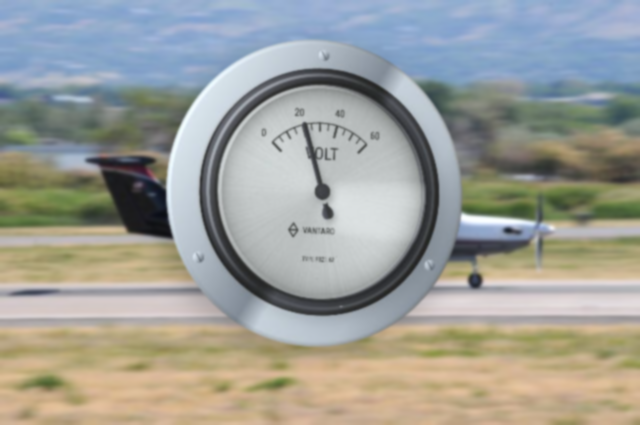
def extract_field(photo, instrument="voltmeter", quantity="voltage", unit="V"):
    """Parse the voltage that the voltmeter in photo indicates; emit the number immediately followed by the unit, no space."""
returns 20V
